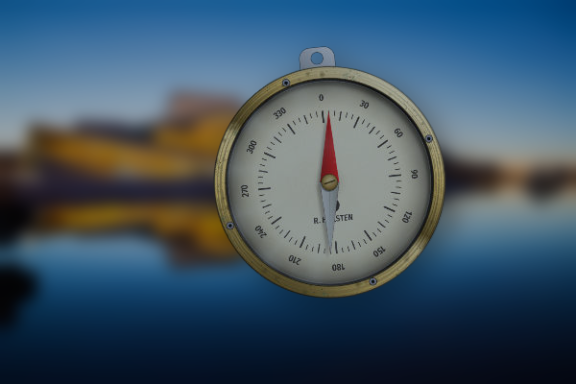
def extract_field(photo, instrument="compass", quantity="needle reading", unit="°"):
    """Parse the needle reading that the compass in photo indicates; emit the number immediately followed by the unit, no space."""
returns 5°
